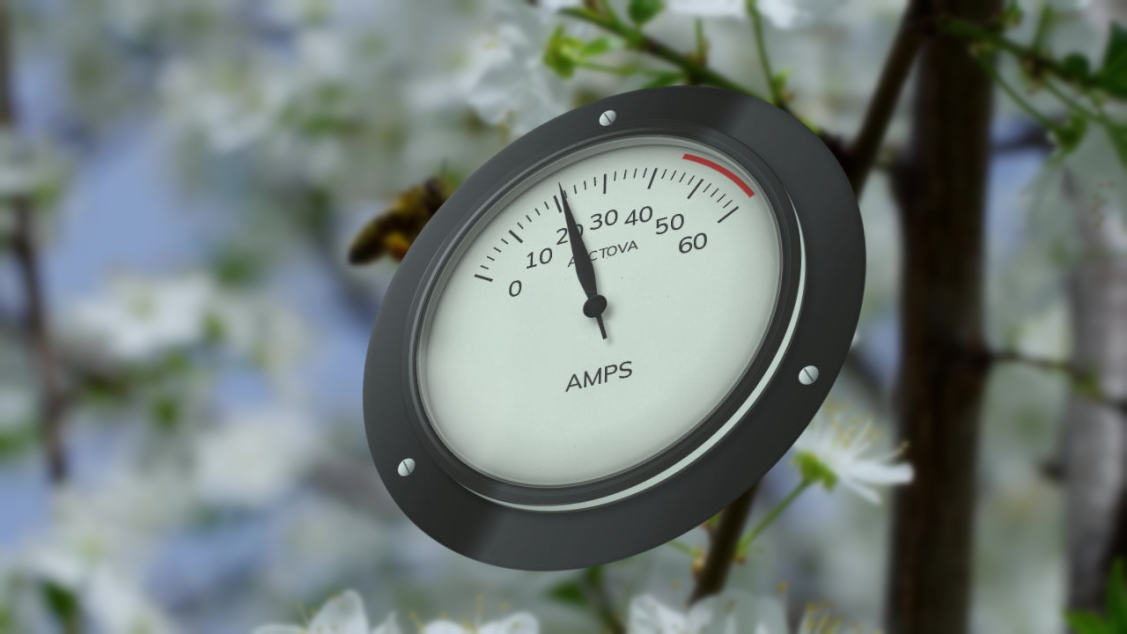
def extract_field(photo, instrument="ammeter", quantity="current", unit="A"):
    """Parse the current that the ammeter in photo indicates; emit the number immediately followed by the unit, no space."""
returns 22A
